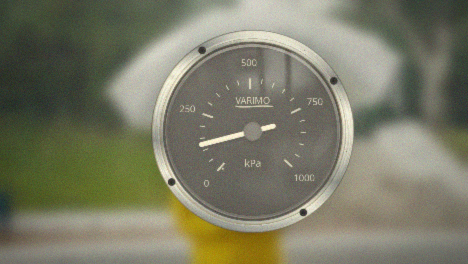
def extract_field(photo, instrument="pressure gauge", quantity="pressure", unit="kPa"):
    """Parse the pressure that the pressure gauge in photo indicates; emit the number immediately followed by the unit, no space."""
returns 125kPa
